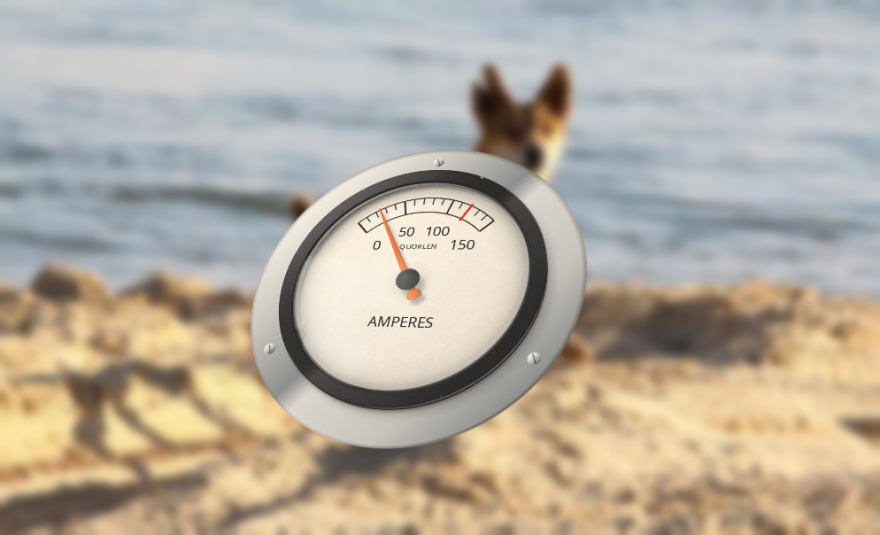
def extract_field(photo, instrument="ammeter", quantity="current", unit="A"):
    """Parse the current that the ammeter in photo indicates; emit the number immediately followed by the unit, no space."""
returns 25A
